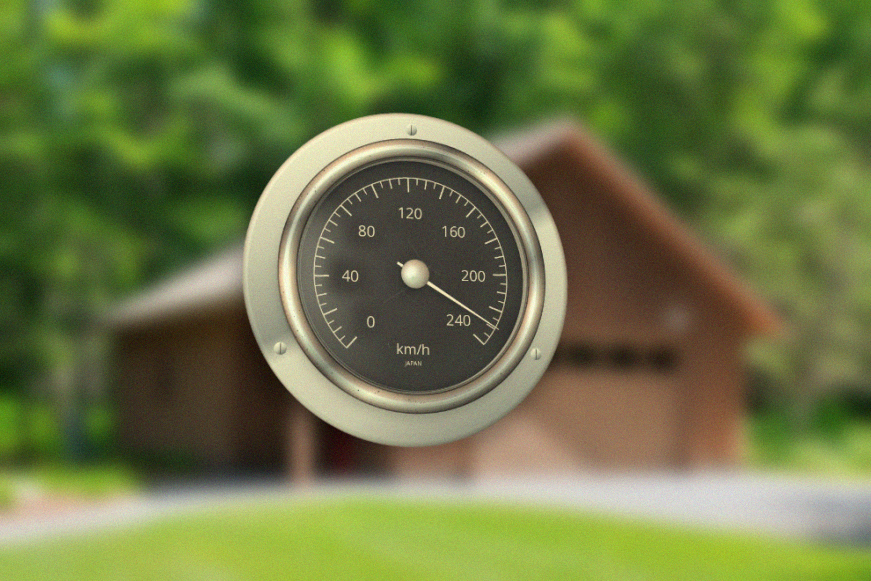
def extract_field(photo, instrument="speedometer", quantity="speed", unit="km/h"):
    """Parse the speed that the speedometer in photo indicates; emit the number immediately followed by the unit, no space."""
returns 230km/h
